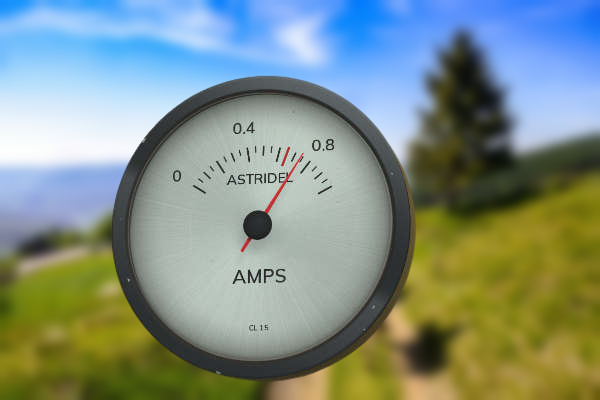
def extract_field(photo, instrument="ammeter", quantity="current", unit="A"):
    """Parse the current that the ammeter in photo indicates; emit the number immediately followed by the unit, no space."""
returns 0.75A
